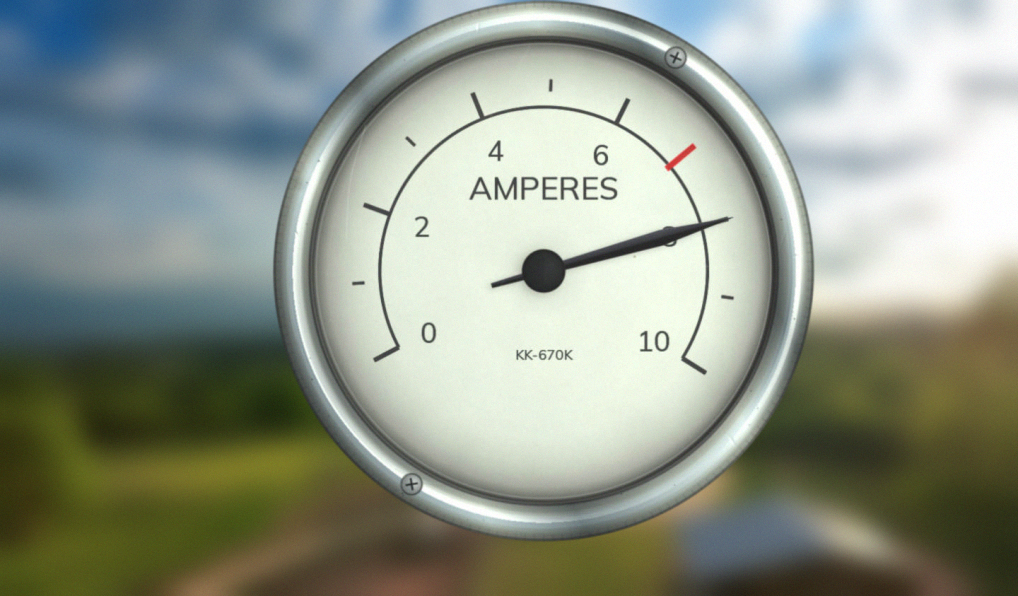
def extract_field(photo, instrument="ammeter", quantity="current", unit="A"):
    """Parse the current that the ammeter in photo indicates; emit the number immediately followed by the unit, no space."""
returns 8A
